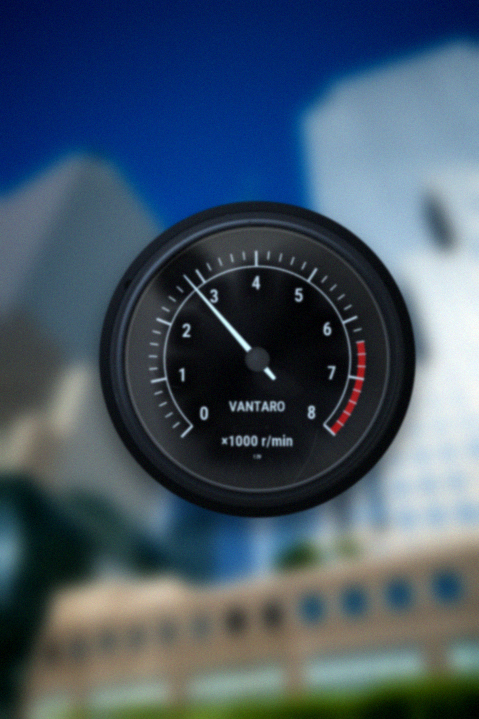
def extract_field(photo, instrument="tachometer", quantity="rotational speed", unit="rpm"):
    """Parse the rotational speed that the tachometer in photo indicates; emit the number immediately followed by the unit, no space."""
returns 2800rpm
